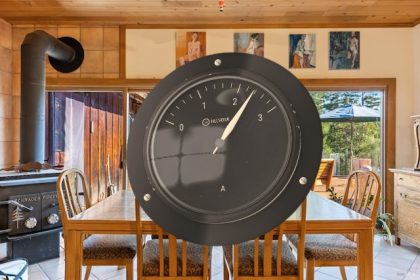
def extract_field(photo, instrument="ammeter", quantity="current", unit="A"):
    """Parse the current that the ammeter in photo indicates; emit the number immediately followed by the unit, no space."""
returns 2.4A
